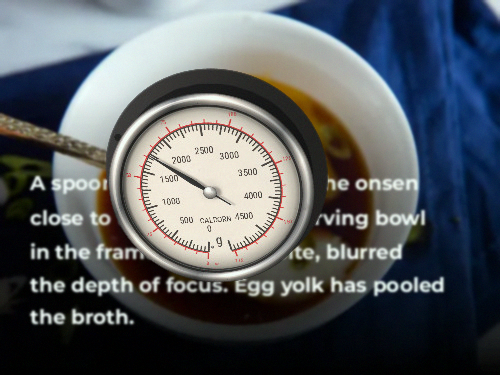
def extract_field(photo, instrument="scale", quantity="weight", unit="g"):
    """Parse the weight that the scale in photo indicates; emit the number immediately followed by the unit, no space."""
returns 1750g
